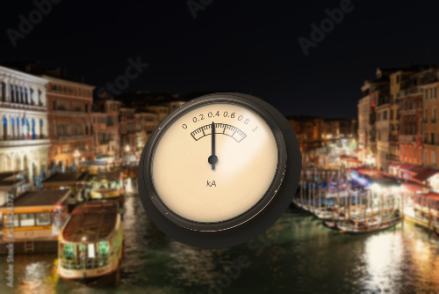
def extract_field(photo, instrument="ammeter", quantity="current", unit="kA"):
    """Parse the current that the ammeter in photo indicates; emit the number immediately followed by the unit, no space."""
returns 0.4kA
